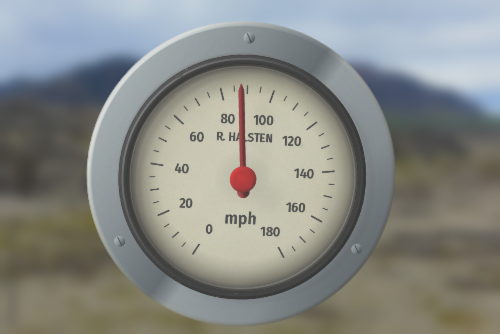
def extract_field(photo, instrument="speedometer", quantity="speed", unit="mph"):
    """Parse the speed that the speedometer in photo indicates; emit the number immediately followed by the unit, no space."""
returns 87.5mph
